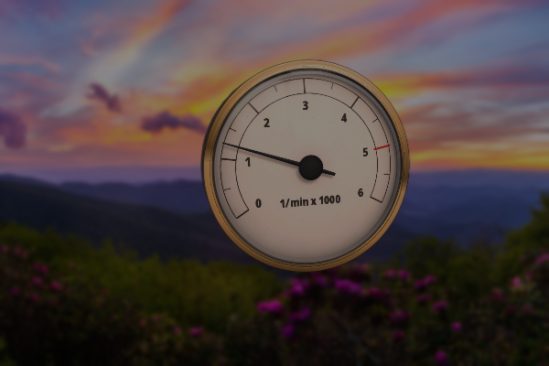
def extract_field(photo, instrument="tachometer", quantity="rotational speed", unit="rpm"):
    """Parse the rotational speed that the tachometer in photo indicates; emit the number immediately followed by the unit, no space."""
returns 1250rpm
